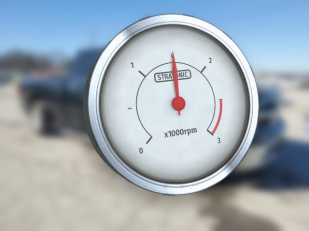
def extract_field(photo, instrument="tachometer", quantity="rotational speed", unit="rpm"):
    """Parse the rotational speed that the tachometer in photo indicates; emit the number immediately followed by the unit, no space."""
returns 1500rpm
